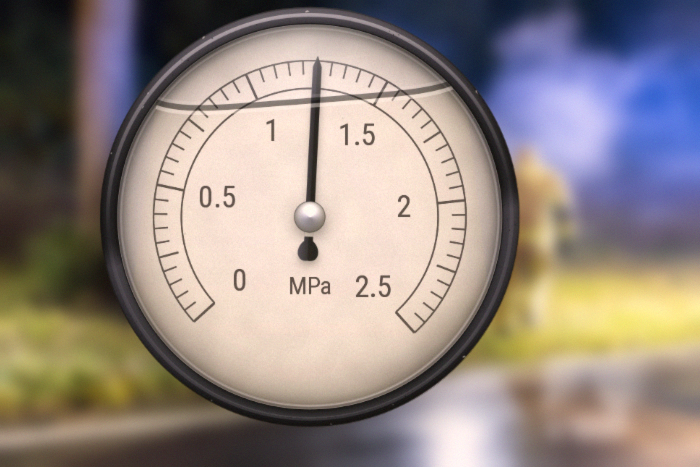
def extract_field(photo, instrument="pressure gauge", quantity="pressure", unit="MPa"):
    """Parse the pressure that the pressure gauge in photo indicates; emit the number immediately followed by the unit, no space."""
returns 1.25MPa
